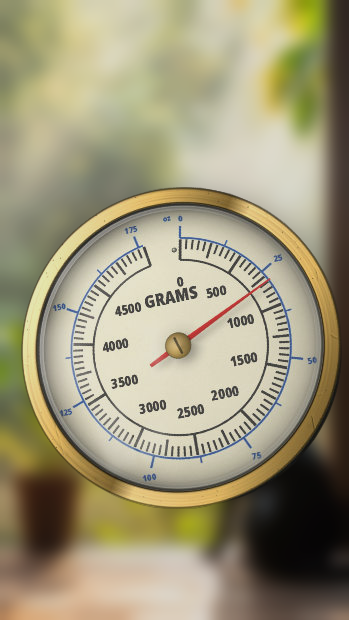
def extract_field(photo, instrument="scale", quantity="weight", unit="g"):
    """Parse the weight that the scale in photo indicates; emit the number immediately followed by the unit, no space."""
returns 800g
